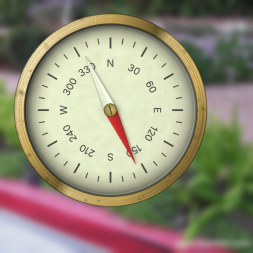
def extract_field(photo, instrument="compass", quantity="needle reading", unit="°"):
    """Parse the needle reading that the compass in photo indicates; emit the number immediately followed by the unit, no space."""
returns 155°
